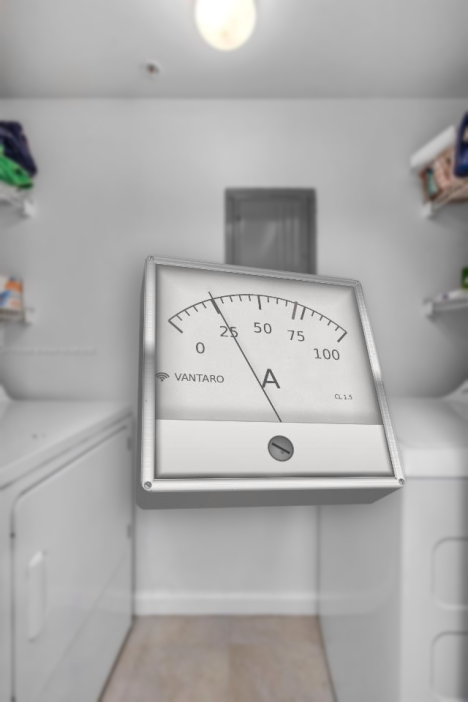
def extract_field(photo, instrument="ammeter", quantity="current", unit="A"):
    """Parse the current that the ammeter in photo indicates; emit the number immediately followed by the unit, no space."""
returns 25A
